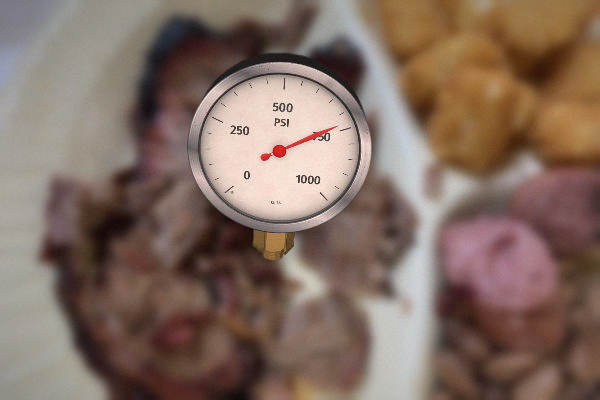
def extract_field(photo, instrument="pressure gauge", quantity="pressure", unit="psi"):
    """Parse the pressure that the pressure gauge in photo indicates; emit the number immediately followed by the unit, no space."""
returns 725psi
